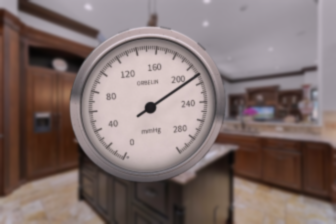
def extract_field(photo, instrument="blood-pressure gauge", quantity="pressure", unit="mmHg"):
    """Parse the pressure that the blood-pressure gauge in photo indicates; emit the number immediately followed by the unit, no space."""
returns 210mmHg
